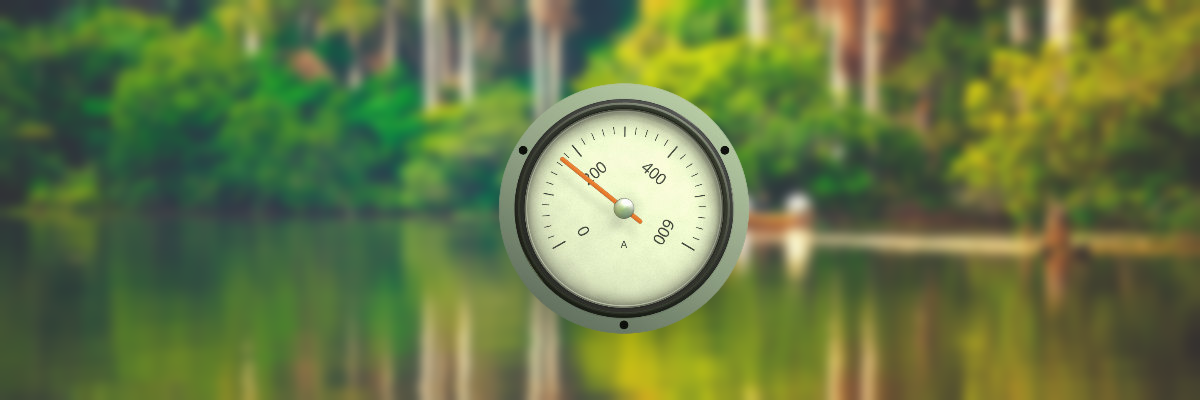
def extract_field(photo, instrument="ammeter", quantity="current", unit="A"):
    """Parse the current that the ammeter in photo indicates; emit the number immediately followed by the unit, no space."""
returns 170A
